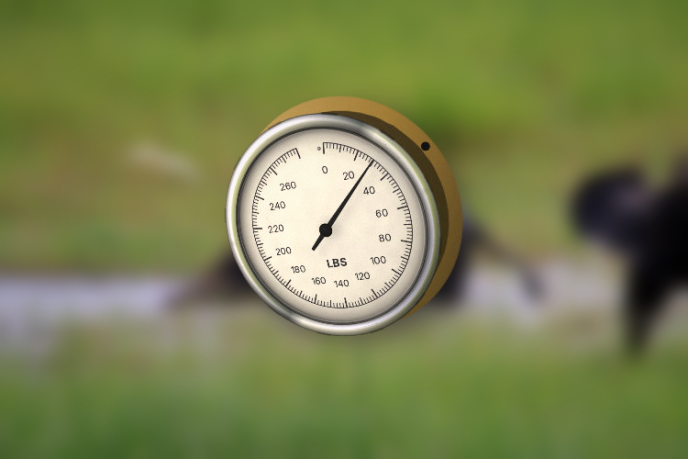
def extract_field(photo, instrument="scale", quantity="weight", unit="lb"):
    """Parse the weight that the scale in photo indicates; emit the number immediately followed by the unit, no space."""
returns 30lb
